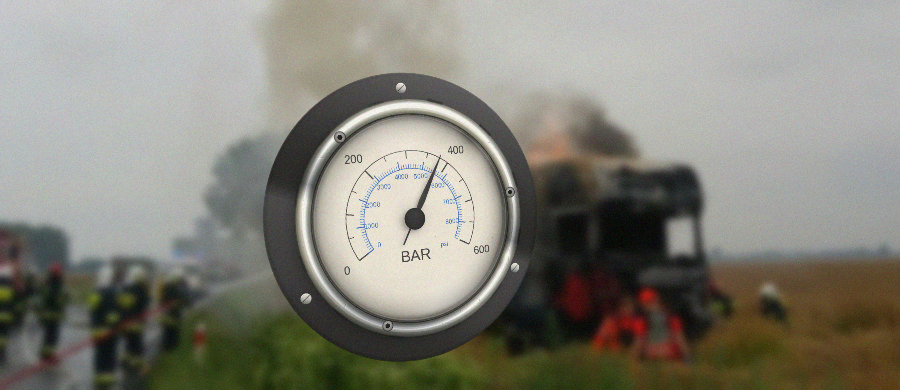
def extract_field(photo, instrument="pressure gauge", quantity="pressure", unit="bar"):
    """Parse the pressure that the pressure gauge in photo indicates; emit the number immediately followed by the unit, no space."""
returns 375bar
